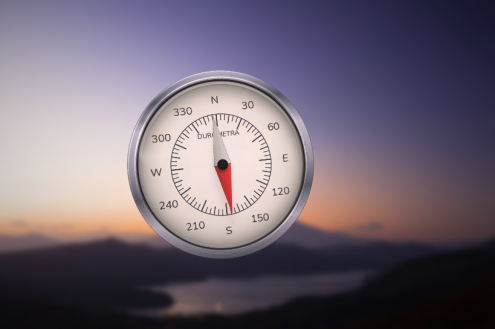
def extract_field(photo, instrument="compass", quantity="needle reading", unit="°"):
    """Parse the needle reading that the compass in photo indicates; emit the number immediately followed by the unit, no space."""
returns 175°
